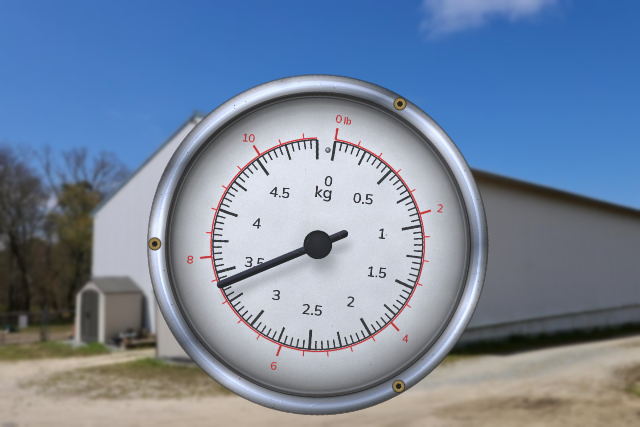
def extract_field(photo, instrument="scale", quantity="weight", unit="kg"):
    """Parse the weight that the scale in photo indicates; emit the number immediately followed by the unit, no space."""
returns 3.4kg
